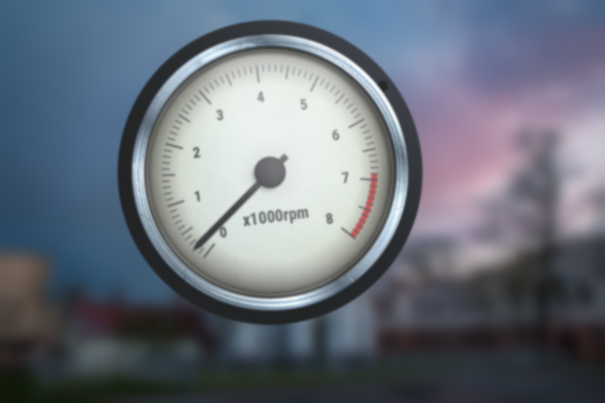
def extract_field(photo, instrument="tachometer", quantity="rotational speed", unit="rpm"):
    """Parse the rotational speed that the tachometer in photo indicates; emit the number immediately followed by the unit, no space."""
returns 200rpm
